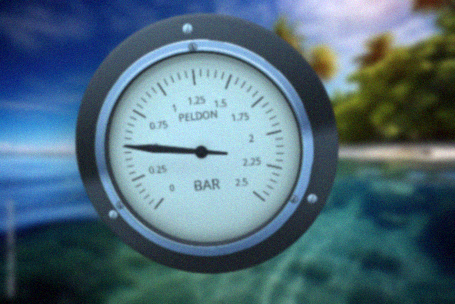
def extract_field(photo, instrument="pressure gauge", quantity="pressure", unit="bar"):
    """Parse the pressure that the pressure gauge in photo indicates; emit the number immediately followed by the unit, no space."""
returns 0.5bar
